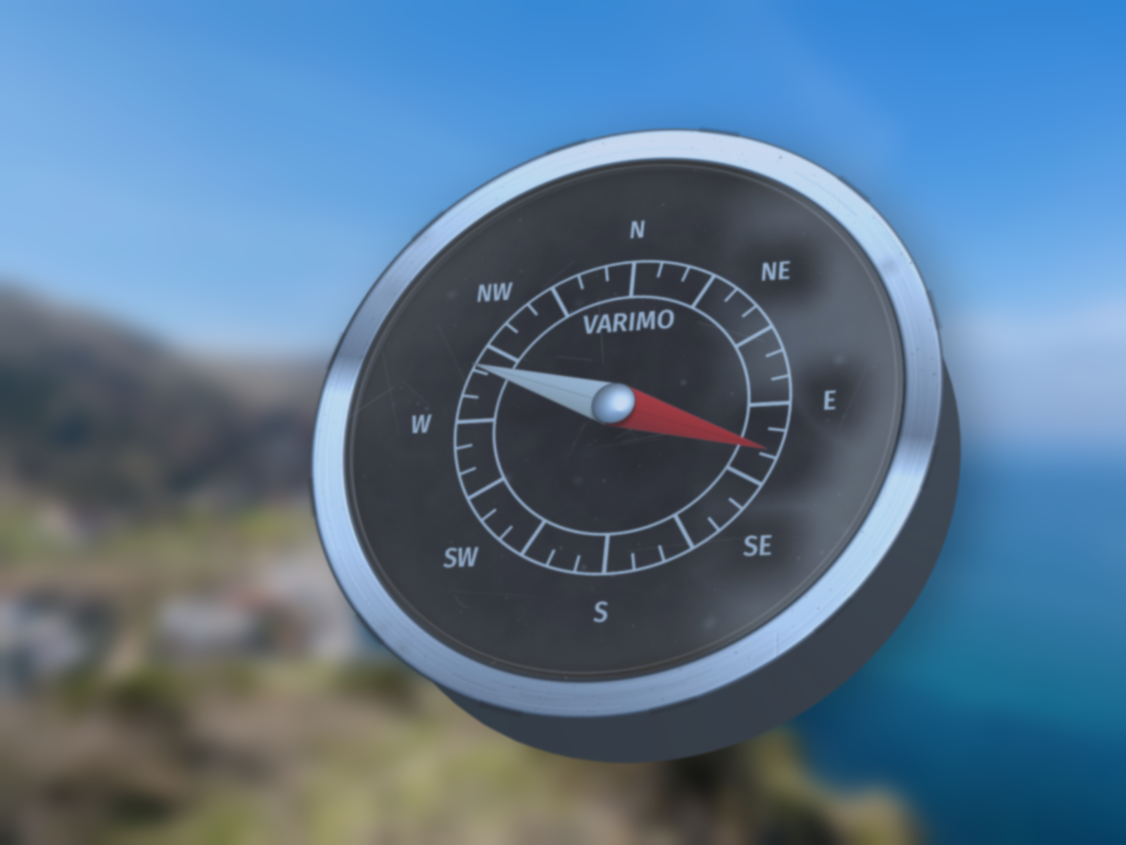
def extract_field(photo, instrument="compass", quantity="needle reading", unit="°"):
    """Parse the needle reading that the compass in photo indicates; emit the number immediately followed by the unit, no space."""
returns 110°
